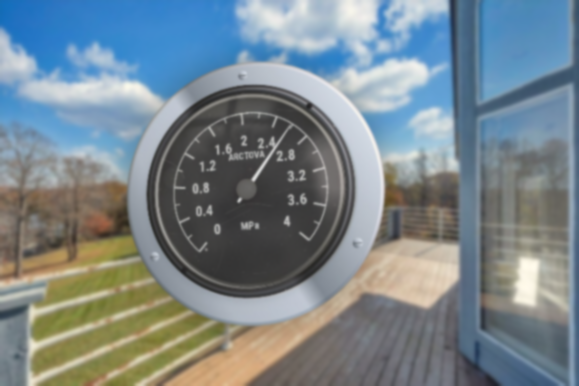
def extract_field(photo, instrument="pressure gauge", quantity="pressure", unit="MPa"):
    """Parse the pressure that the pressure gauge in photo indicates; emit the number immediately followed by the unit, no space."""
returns 2.6MPa
